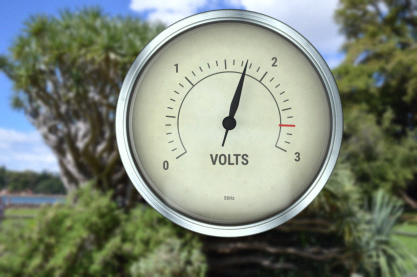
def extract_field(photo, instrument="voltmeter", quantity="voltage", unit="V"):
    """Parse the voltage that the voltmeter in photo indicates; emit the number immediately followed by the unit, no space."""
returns 1.75V
